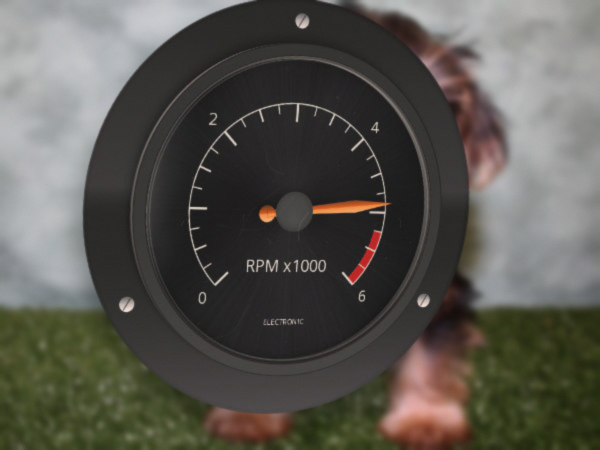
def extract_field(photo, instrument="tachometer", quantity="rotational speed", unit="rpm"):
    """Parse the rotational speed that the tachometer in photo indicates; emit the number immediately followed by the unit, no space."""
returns 4875rpm
